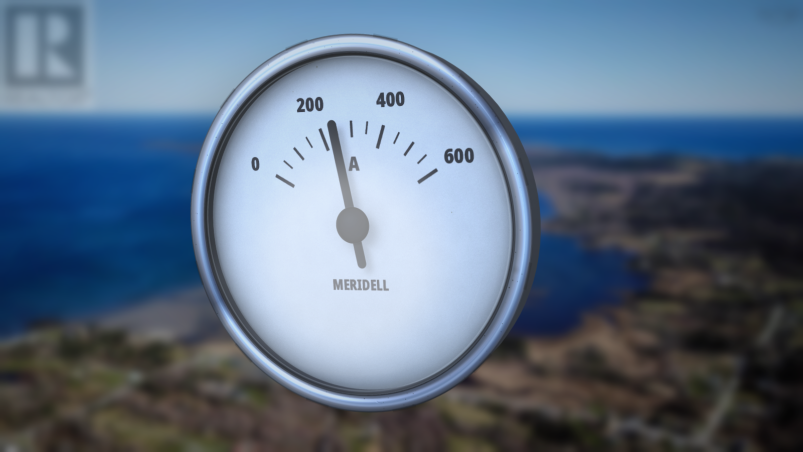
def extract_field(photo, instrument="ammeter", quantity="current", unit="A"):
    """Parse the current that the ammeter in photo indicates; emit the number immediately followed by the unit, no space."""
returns 250A
